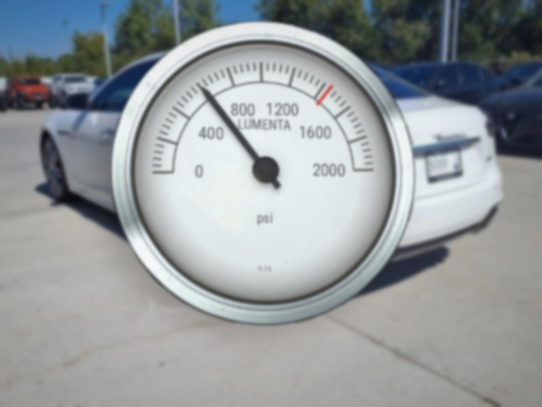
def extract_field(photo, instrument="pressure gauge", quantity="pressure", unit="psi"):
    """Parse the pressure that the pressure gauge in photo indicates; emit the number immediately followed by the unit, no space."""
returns 600psi
